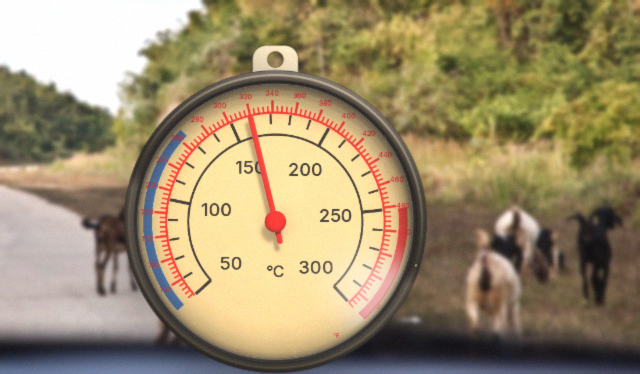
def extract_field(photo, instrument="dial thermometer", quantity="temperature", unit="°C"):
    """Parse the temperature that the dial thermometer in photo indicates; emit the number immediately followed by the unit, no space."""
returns 160°C
